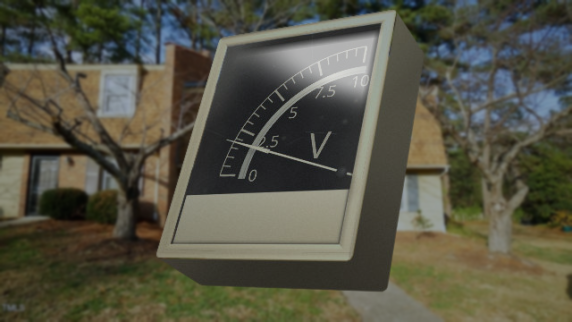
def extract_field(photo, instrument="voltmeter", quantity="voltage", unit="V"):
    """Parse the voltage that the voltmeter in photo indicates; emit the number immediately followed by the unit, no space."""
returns 1.75V
